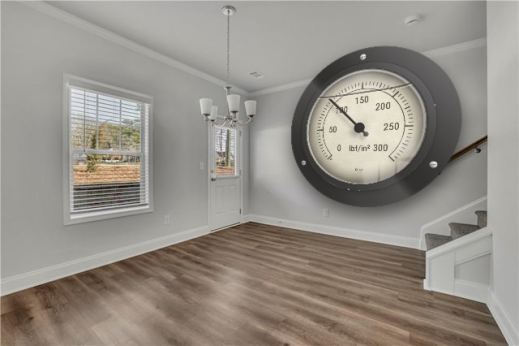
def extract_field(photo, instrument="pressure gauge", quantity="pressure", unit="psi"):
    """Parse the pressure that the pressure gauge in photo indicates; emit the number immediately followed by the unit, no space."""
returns 100psi
